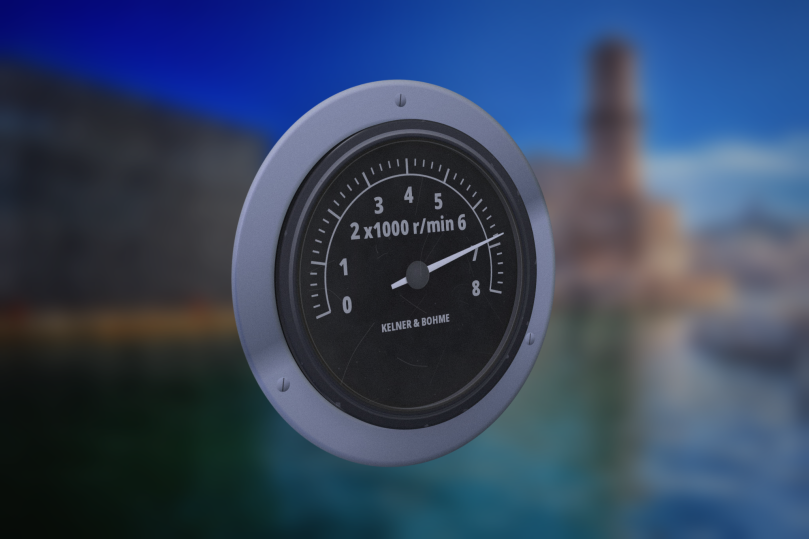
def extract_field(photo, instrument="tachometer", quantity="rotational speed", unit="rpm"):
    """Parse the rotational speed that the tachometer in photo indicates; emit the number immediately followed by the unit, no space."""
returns 6800rpm
